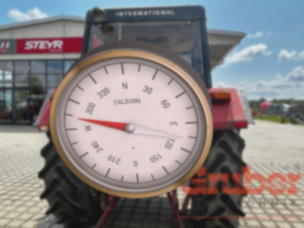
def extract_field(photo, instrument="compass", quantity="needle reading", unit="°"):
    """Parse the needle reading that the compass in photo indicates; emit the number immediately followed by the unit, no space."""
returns 285°
